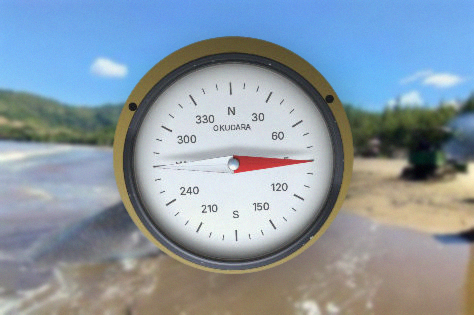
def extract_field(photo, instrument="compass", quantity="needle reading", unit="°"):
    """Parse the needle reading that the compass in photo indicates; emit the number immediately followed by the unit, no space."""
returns 90°
